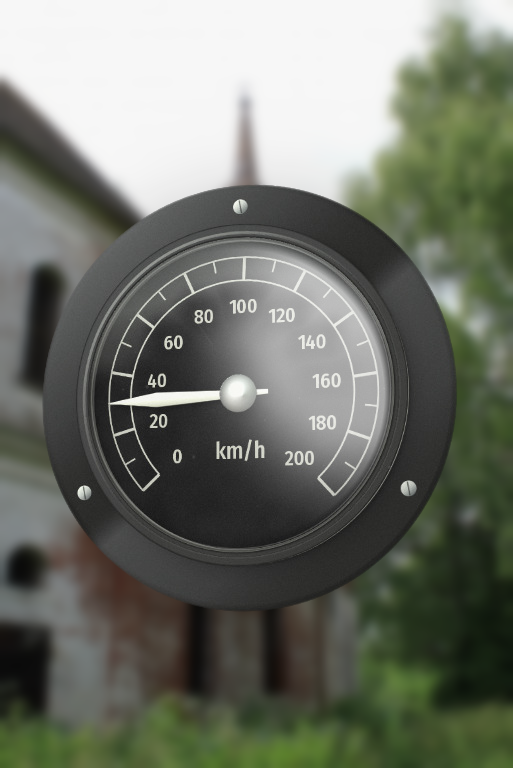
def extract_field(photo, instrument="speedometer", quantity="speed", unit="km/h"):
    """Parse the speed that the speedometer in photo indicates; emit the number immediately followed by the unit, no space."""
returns 30km/h
